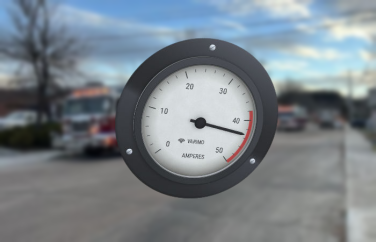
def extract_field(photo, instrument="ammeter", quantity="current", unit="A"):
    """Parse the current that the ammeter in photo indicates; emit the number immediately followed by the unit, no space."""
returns 43A
